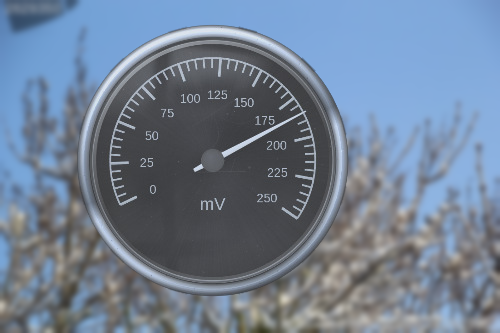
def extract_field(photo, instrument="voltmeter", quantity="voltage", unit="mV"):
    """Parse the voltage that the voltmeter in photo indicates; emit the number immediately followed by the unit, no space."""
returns 185mV
